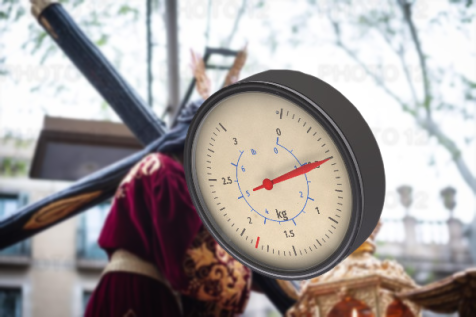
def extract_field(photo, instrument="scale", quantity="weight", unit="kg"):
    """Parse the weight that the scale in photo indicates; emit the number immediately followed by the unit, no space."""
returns 0.5kg
